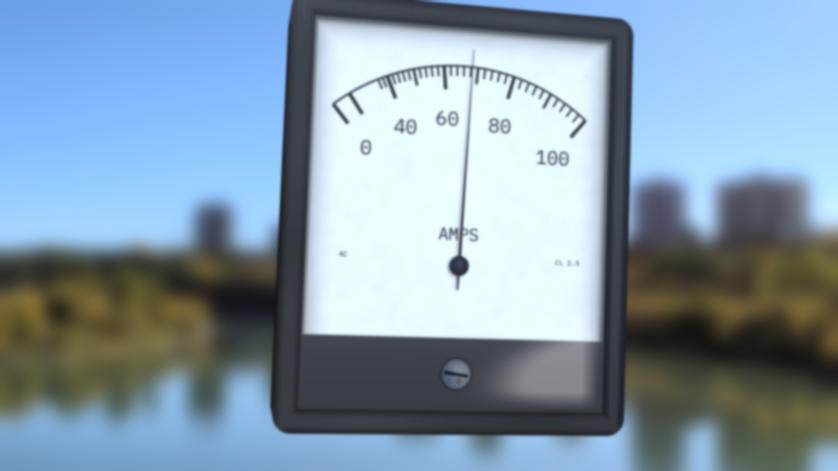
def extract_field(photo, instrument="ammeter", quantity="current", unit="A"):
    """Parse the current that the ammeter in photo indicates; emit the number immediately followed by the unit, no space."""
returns 68A
